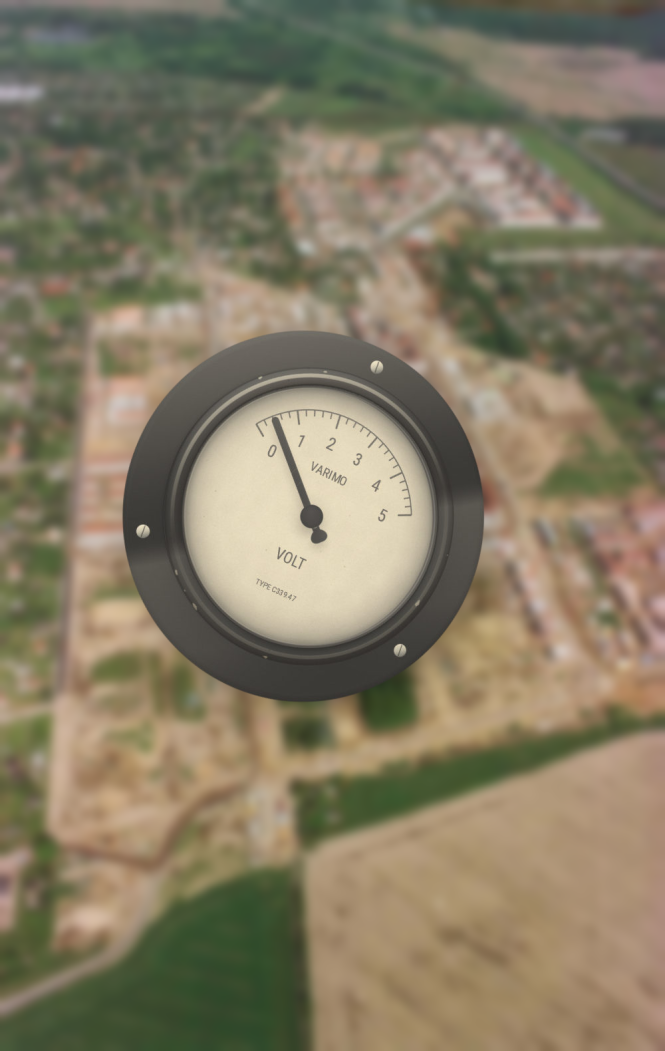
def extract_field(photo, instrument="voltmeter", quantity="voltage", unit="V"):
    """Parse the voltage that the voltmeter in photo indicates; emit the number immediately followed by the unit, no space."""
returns 0.4V
